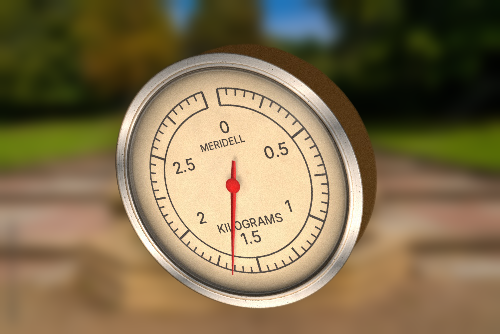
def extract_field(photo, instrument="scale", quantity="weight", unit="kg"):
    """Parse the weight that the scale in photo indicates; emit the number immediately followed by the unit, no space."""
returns 1.65kg
